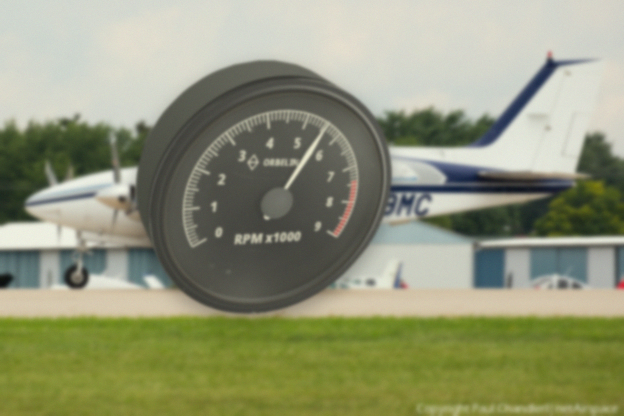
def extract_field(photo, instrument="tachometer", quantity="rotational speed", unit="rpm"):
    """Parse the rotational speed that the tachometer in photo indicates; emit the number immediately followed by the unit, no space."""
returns 5500rpm
